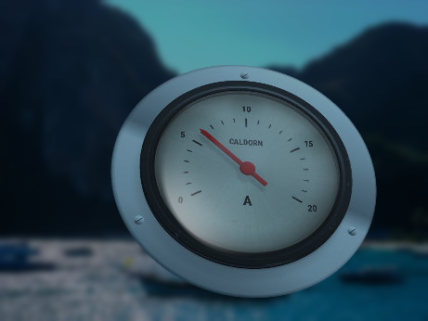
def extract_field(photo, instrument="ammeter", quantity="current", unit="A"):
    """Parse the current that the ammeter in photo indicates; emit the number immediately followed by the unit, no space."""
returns 6A
